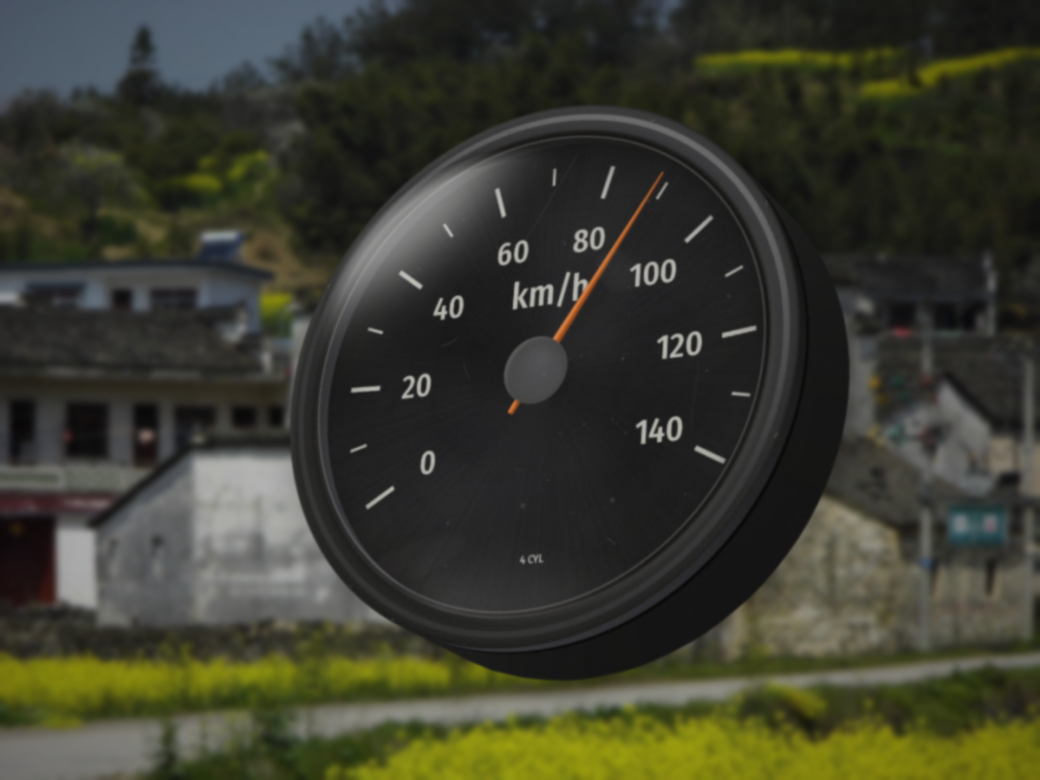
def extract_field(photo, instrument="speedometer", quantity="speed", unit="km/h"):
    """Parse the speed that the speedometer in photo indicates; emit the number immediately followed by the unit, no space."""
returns 90km/h
